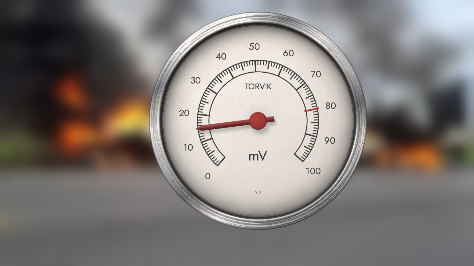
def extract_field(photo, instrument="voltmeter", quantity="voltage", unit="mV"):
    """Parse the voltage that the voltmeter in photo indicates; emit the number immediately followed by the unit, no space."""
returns 15mV
